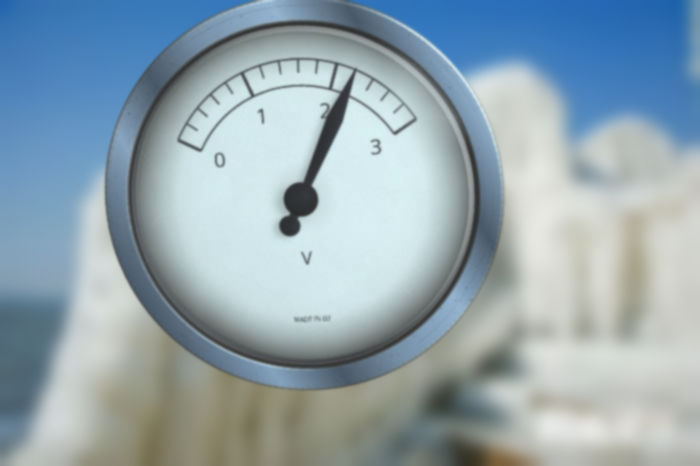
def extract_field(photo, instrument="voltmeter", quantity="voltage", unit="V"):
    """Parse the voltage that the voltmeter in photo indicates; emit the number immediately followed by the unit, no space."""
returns 2.2V
